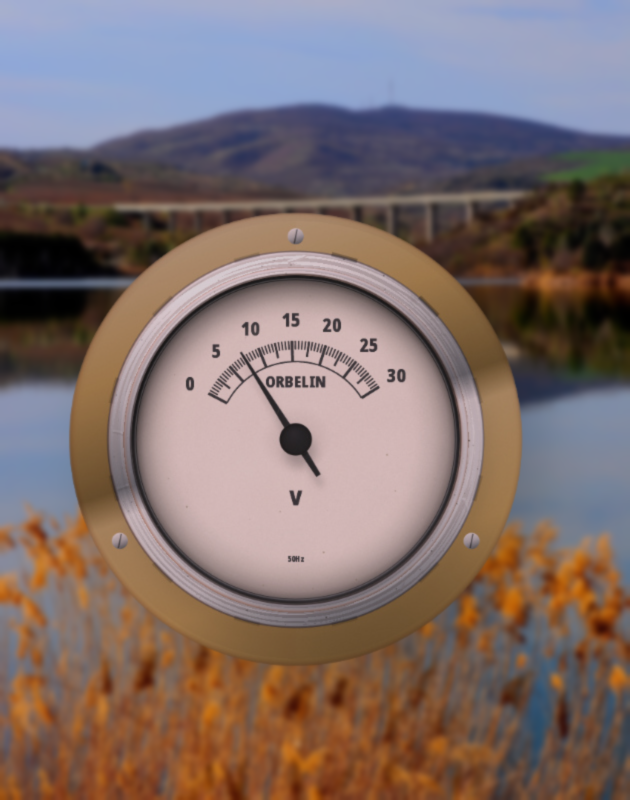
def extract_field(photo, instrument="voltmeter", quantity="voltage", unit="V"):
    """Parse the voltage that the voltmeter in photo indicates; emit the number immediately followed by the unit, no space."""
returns 7.5V
